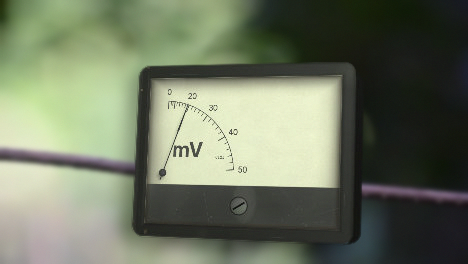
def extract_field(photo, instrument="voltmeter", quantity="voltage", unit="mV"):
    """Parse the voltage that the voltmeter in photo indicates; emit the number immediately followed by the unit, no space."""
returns 20mV
